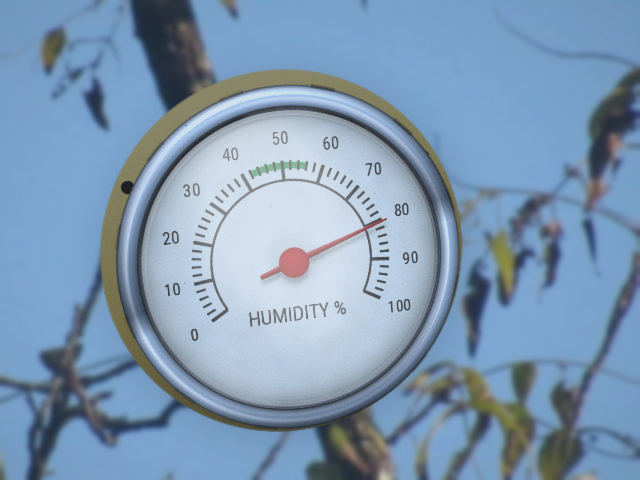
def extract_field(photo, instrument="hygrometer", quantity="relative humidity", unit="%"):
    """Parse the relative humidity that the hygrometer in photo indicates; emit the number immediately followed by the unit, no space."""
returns 80%
